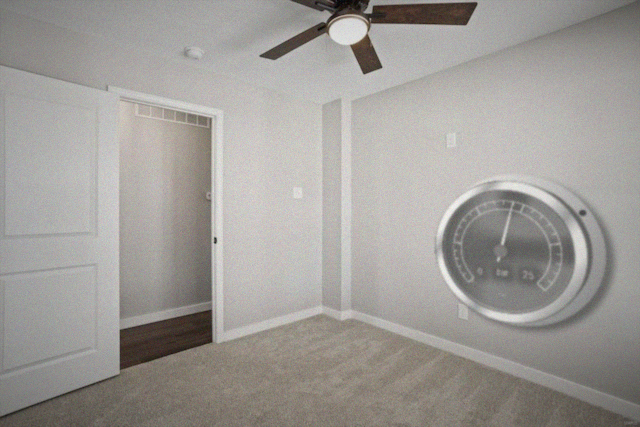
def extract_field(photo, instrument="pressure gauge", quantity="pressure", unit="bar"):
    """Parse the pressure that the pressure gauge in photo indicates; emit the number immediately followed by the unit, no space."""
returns 14bar
